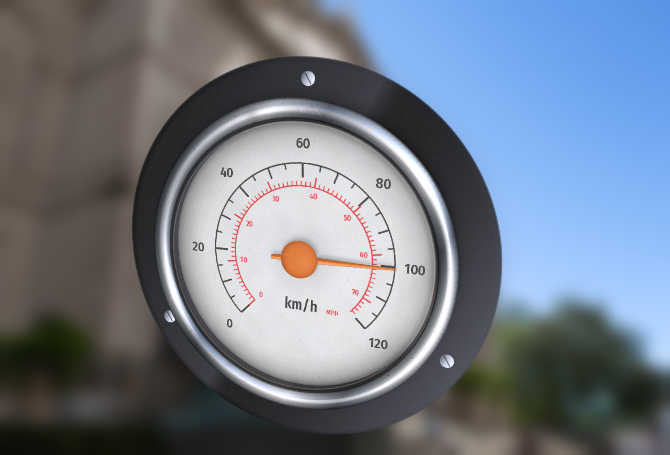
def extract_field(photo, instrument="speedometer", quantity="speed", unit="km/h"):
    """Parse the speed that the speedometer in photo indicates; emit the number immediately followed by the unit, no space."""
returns 100km/h
